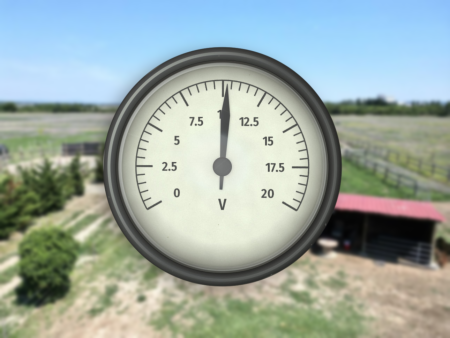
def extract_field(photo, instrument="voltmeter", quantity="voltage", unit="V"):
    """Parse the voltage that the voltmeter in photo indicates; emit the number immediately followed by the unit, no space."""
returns 10.25V
